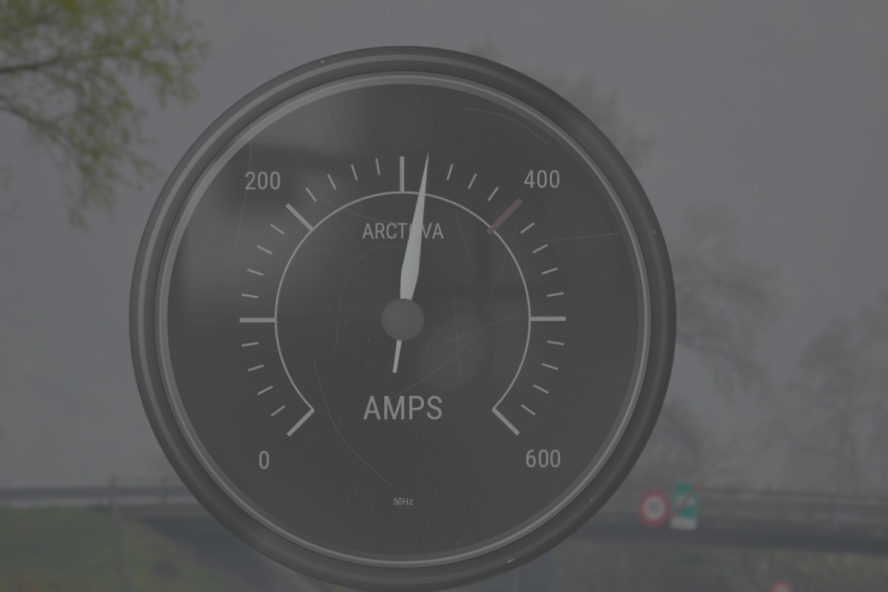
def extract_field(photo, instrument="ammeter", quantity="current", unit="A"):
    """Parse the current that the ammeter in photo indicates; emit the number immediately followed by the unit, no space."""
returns 320A
